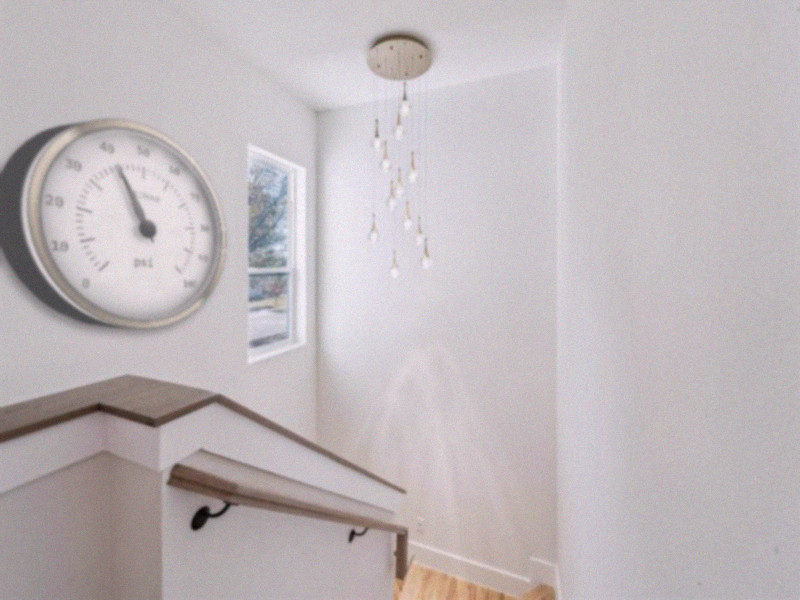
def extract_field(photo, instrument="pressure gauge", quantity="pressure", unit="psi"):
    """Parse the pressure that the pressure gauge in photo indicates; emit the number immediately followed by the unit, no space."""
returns 40psi
